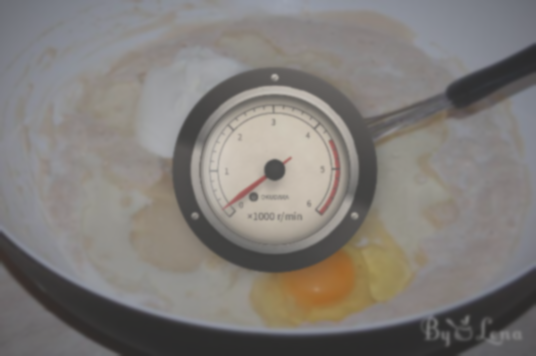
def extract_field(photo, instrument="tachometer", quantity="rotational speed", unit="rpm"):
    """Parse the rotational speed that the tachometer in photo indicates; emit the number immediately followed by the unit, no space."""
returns 200rpm
